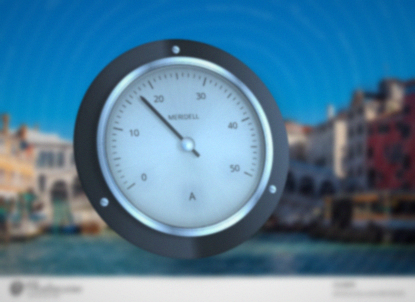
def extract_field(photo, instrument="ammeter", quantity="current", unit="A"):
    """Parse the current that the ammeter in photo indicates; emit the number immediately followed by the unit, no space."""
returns 17A
